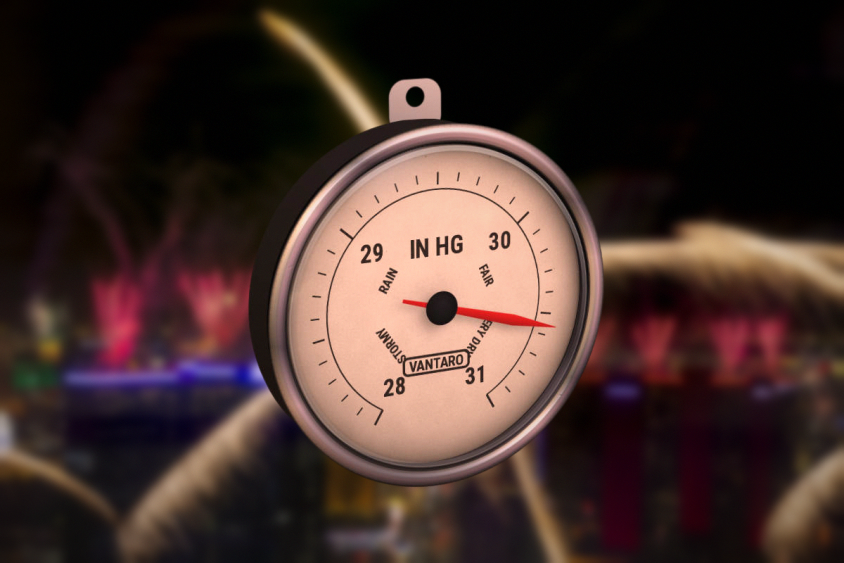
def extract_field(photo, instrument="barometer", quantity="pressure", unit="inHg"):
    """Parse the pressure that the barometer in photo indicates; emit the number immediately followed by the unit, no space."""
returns 30.55inHg
